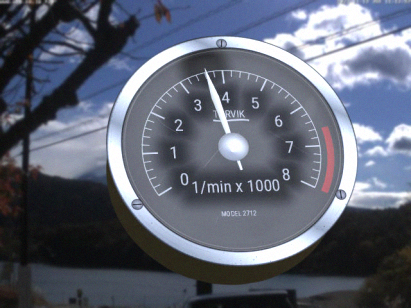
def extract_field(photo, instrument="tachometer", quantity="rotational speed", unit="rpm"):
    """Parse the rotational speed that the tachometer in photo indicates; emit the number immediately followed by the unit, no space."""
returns 3600rpm
